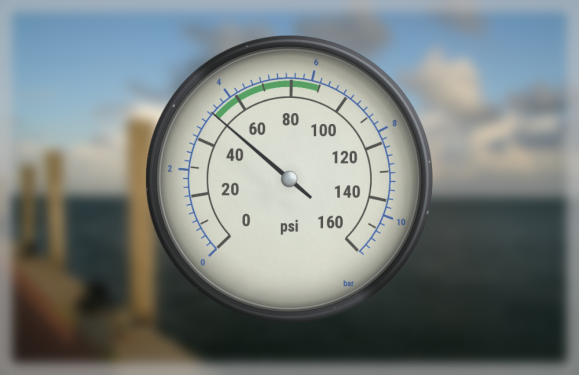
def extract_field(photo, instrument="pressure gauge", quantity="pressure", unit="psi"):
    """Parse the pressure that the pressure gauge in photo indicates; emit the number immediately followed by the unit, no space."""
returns 50psi
